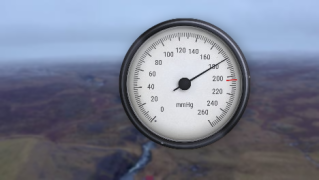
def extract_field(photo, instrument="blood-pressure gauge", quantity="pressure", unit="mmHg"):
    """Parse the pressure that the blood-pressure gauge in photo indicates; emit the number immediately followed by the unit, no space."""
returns 180mmHg
